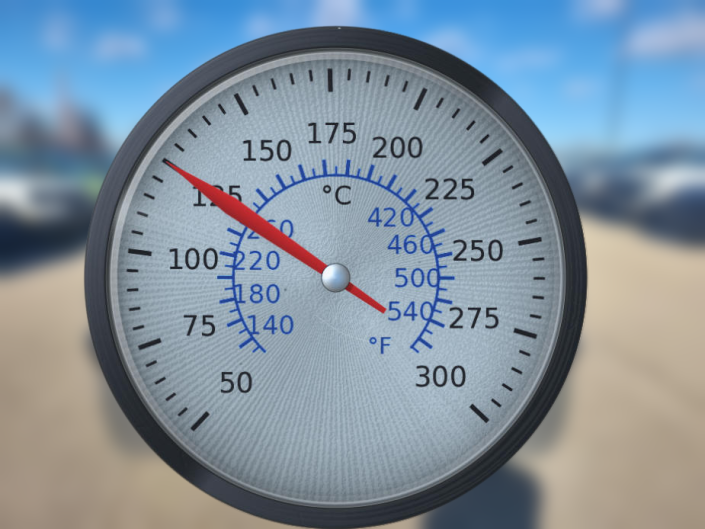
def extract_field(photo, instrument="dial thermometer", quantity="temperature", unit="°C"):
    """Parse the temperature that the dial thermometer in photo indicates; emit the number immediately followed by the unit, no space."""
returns 125°C
